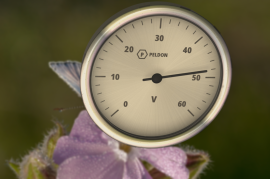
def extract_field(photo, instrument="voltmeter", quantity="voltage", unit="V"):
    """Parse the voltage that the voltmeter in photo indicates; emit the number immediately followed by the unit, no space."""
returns 48V
